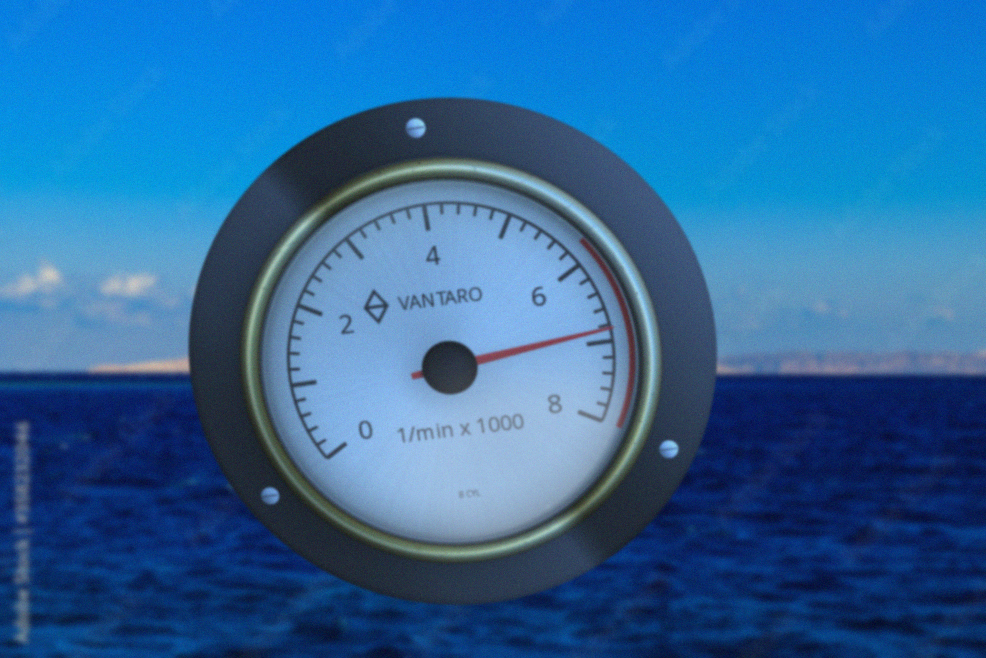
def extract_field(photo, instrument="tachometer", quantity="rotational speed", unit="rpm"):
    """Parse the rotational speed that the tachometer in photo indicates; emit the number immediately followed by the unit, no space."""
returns 6800rpm
